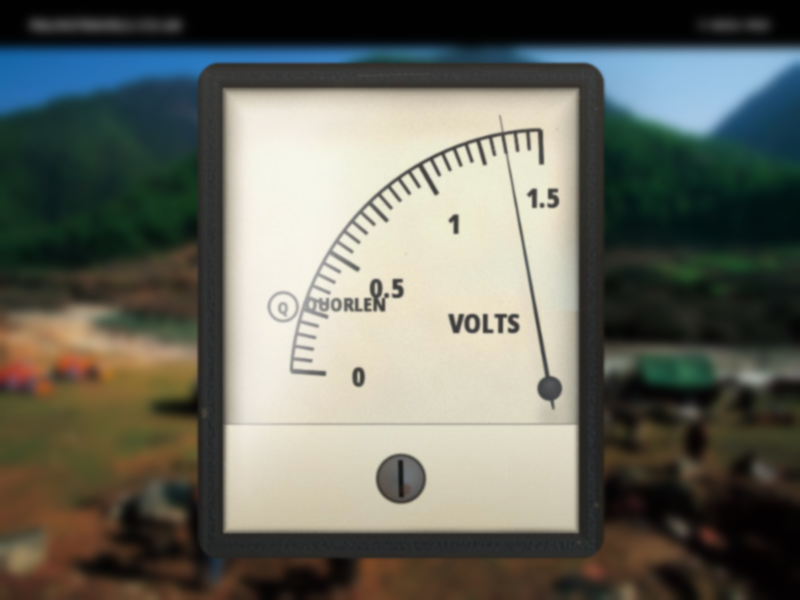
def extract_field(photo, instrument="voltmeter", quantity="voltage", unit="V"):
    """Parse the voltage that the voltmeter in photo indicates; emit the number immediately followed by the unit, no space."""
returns 1.35V
